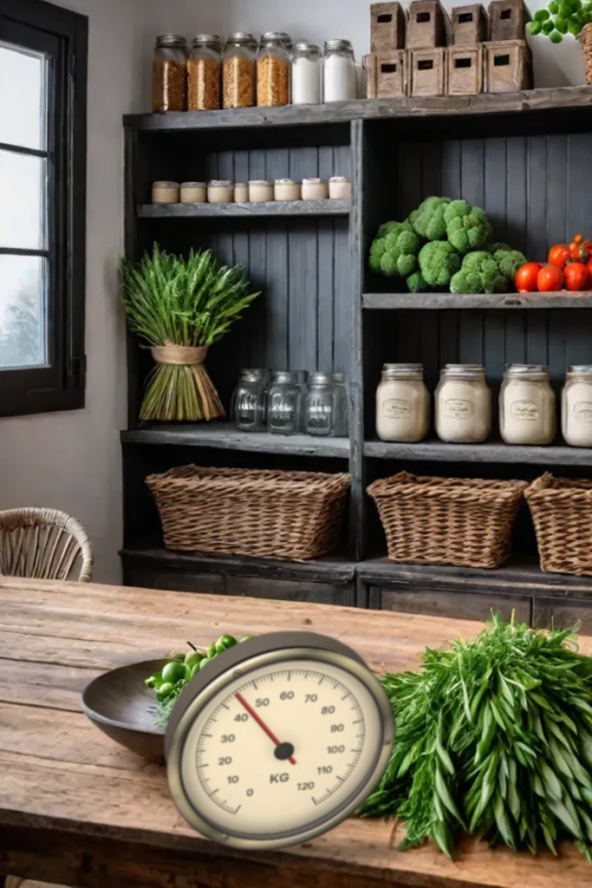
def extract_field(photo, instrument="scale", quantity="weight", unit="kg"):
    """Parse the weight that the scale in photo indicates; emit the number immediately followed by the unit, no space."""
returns 45kg
